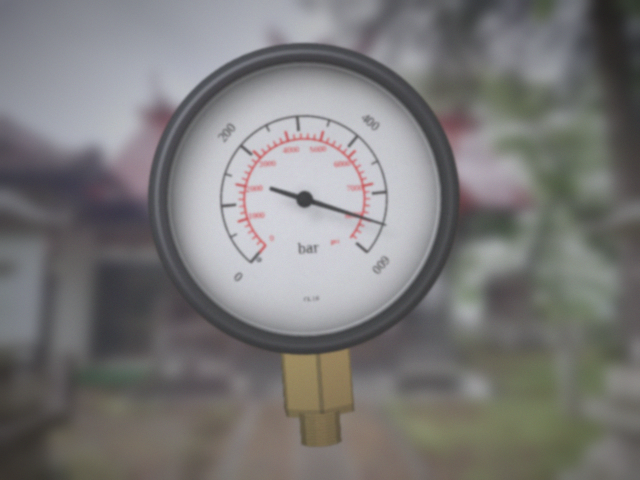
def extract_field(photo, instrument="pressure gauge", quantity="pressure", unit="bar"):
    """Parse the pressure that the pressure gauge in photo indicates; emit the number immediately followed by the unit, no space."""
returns 550bar
